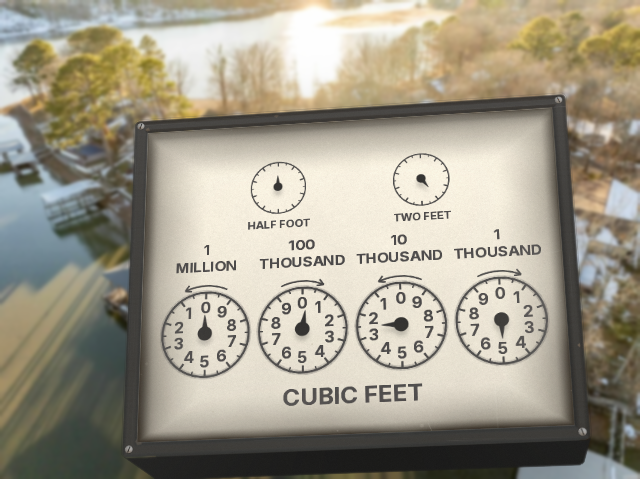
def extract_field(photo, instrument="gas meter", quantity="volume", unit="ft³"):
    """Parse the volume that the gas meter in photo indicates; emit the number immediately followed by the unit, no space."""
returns 2500ft³
